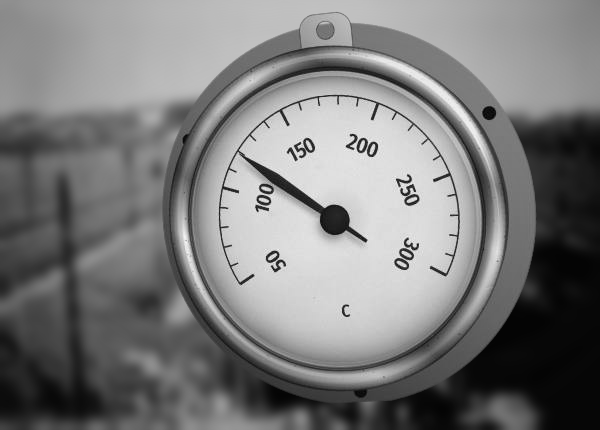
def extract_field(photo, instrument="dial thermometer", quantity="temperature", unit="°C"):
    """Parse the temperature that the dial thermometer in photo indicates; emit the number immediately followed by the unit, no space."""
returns 120°C
